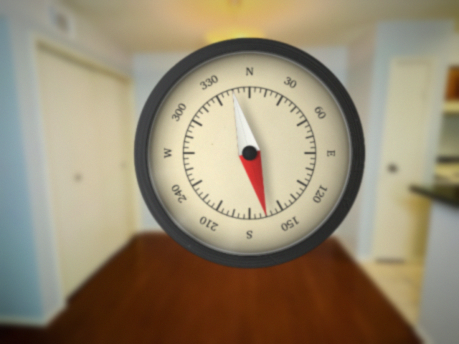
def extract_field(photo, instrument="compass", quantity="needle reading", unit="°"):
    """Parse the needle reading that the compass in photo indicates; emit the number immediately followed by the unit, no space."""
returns 165°
